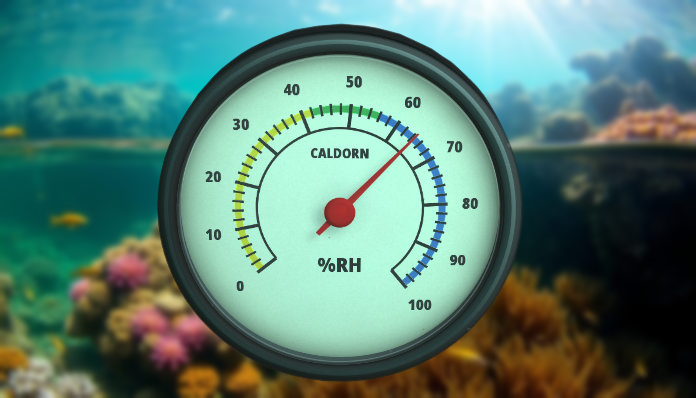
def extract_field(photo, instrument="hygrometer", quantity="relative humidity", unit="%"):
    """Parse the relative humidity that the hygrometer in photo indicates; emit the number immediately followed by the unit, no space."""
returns 64%
